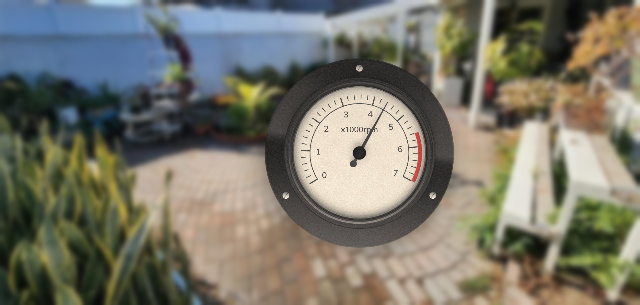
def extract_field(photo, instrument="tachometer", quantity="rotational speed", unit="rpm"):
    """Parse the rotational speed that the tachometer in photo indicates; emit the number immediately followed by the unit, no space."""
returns 4400rpm
